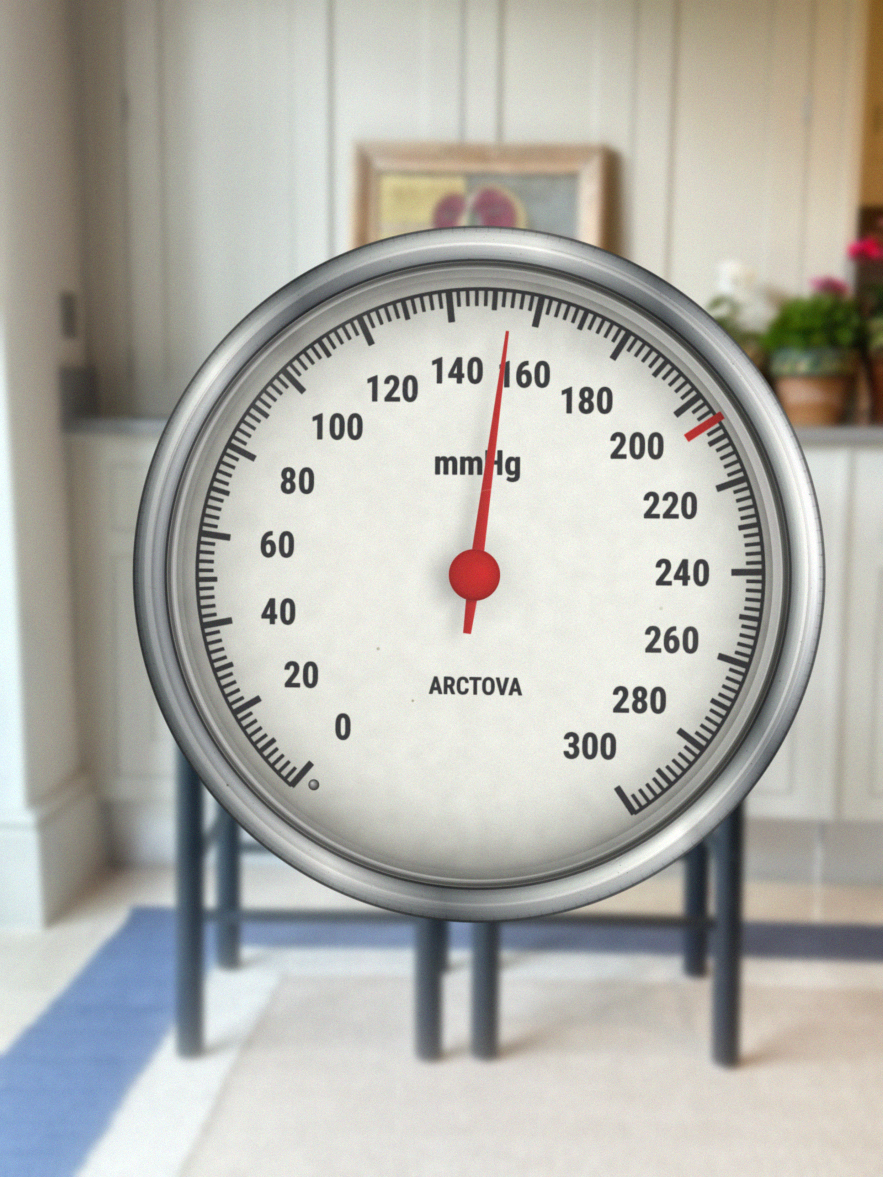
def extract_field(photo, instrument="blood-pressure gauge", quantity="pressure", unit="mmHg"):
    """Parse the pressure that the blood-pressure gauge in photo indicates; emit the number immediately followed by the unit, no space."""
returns 154mmHg
